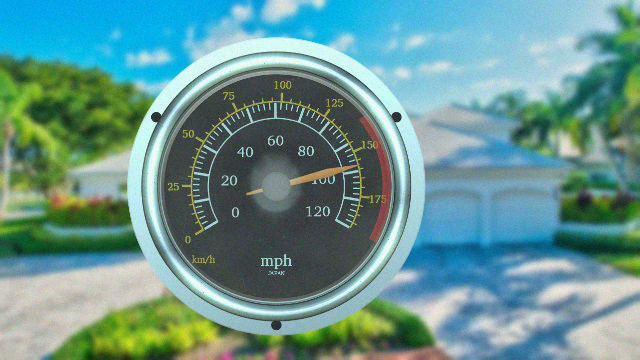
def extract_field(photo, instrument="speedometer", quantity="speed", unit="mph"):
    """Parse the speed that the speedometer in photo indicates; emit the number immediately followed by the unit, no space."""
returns 98mph
